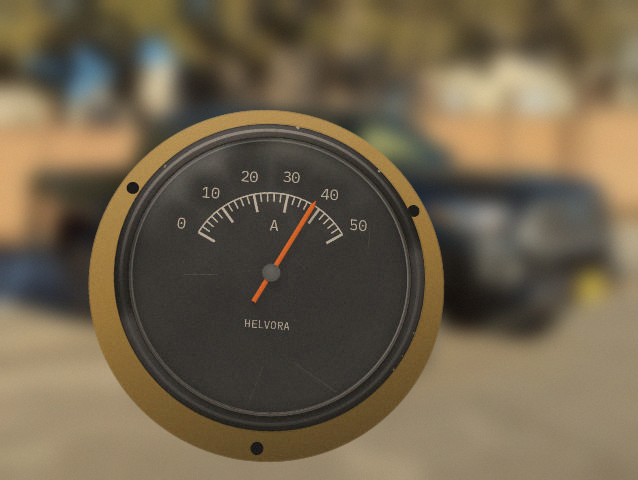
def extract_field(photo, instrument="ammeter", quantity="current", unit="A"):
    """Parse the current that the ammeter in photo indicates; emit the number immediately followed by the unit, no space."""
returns 38A
